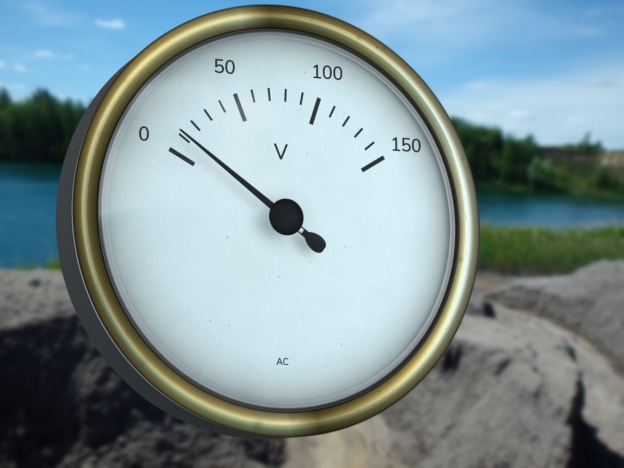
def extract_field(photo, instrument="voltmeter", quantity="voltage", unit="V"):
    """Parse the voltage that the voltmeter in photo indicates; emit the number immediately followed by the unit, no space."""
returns 10V
